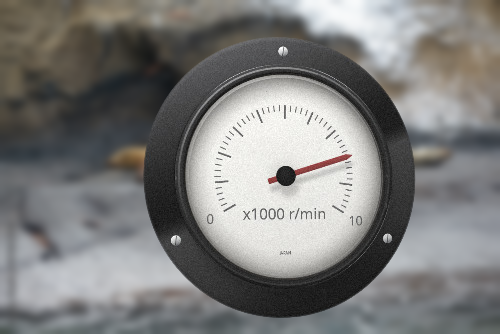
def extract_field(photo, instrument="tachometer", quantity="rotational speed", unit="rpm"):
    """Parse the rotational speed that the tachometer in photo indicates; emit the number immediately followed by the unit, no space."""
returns 8000rpm
